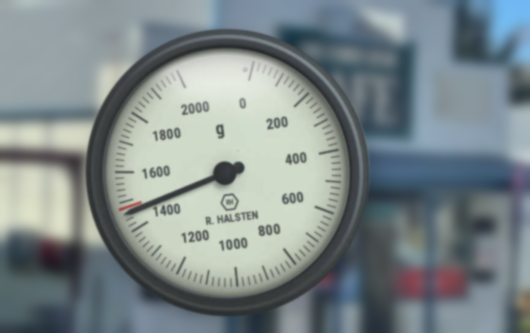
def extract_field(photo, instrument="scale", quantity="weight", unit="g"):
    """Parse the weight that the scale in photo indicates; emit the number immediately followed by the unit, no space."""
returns 1460g
